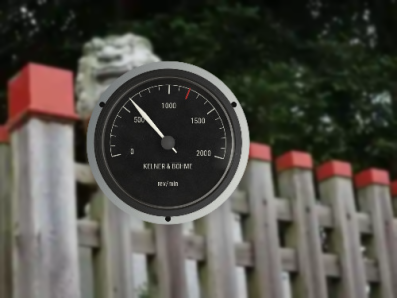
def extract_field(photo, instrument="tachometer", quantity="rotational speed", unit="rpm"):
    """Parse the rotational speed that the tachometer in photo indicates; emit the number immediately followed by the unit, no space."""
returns 600rpm
